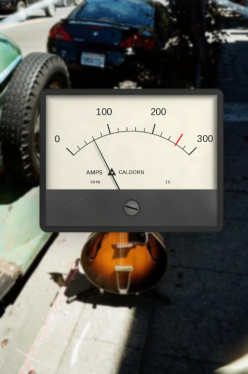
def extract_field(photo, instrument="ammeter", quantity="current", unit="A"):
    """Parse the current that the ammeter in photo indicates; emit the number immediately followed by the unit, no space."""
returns 60A
